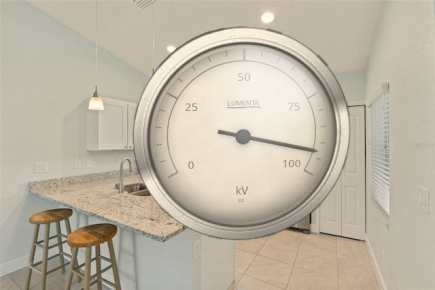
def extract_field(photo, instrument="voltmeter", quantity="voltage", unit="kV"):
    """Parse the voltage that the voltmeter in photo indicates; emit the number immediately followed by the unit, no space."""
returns 92.5kV
